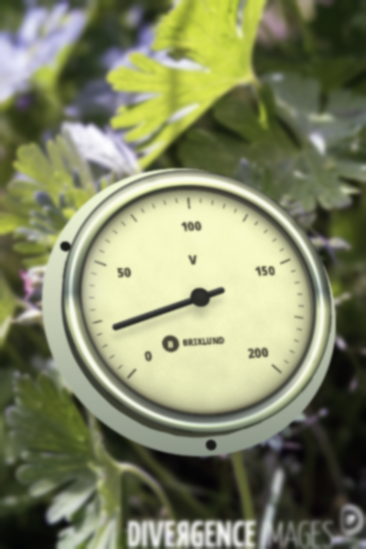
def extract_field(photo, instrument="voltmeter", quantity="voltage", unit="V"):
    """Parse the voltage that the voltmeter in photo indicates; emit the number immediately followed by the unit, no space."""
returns 20V
